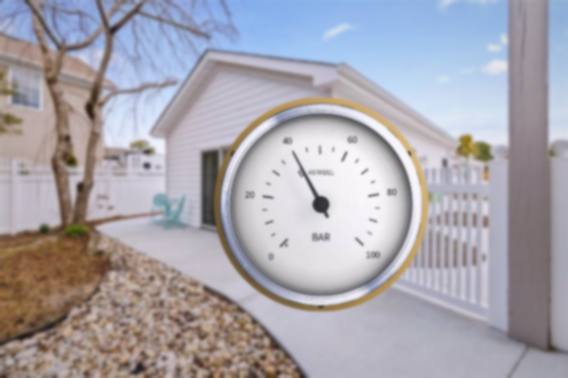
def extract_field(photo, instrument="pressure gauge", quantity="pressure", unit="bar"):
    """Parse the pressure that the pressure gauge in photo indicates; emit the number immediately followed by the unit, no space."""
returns 40bar
